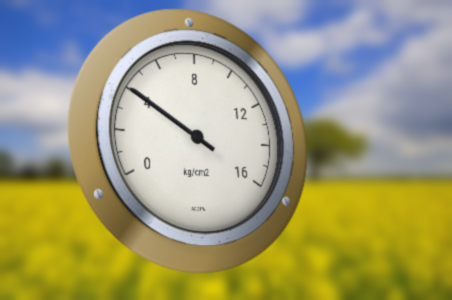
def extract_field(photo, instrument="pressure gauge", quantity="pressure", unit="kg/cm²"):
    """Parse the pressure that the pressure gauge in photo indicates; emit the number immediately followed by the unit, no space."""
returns 4kg/cm²
